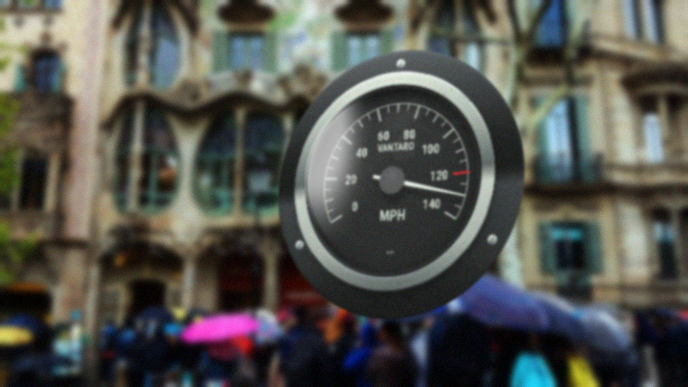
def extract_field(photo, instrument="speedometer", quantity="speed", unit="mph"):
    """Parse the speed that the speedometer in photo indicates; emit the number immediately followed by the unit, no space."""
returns 130mph
